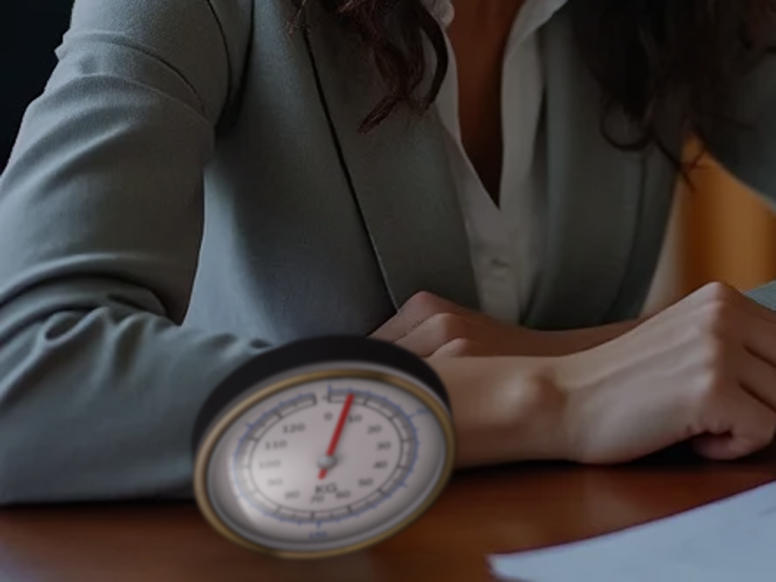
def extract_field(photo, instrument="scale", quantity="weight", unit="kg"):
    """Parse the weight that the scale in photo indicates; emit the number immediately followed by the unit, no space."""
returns 5kg
